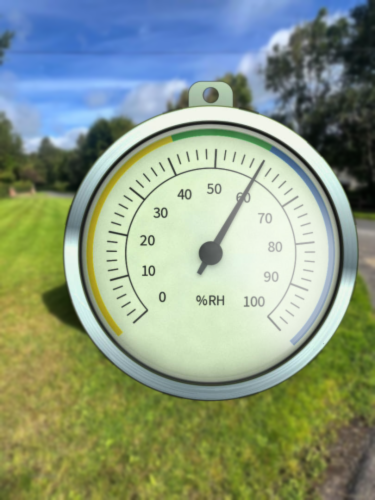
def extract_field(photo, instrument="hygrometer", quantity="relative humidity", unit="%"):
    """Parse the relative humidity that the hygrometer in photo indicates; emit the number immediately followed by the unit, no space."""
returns 60%
